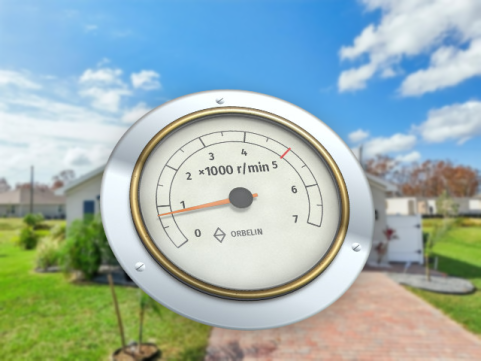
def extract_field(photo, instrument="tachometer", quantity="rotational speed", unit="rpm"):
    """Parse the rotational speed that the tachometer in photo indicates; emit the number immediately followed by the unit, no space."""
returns 750rpm
